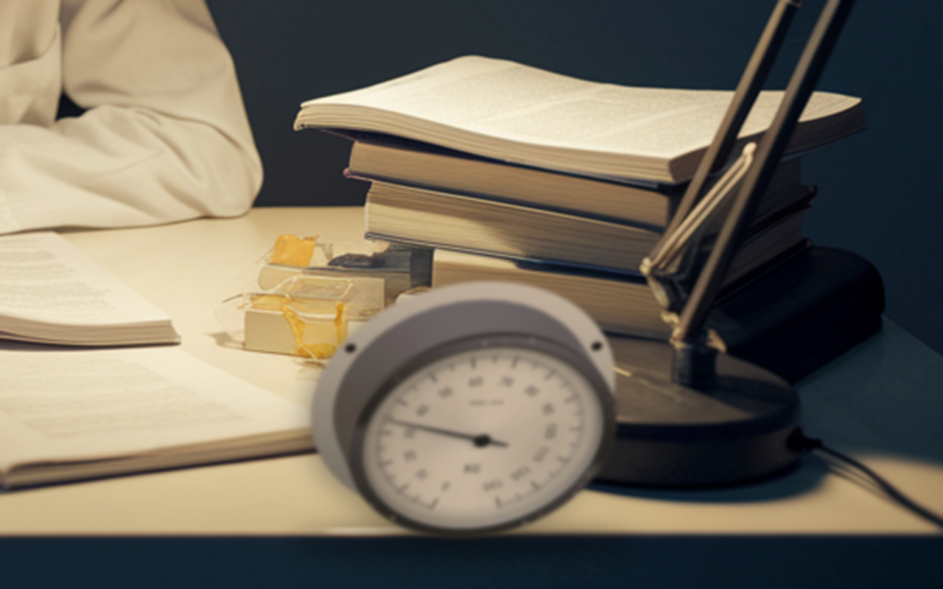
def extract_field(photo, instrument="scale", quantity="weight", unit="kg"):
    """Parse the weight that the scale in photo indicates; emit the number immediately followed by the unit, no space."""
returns 35kg
